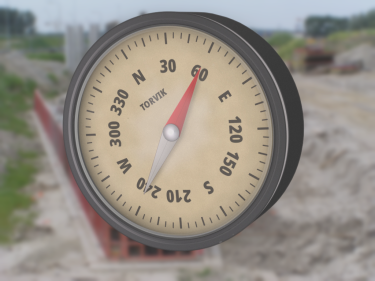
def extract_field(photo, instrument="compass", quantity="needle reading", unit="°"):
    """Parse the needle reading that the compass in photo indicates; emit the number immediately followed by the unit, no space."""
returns 60°
